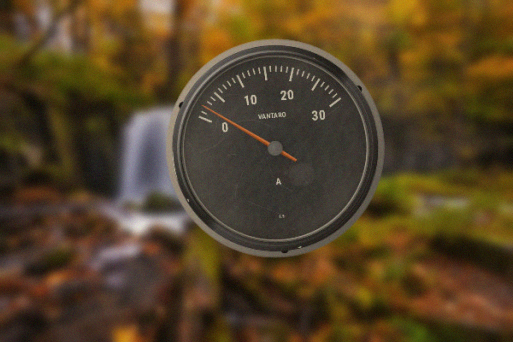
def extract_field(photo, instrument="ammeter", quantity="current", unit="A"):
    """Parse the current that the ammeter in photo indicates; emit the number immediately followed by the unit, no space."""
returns 2A
